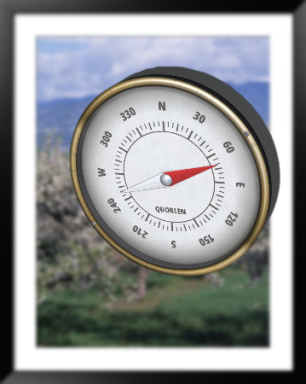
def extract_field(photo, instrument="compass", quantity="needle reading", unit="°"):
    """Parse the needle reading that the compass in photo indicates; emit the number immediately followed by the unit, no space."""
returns 70°
